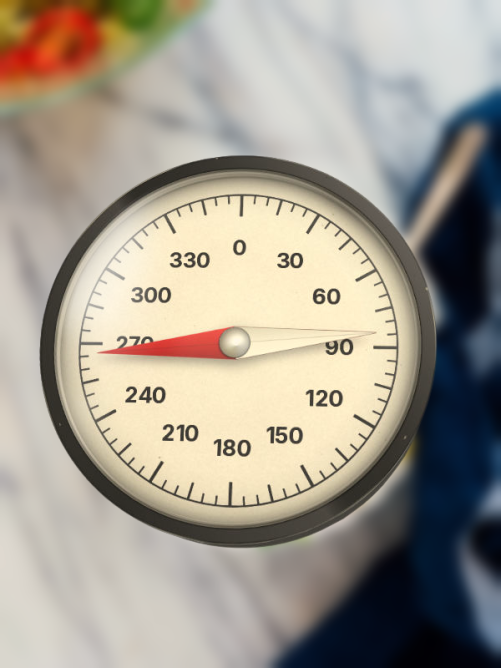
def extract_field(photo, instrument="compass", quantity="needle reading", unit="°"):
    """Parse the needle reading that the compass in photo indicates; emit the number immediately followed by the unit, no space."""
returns 265°
